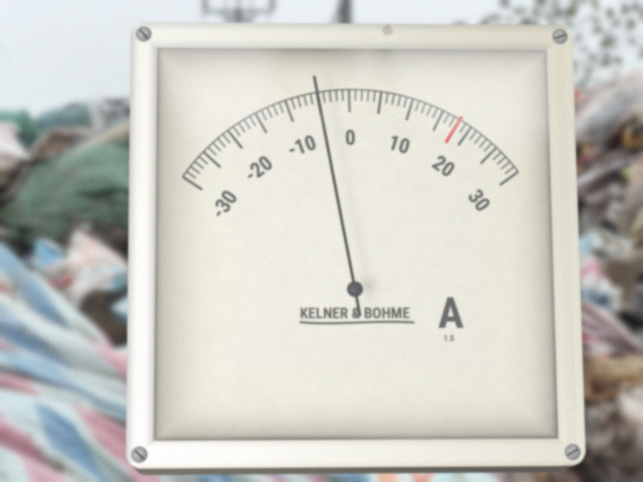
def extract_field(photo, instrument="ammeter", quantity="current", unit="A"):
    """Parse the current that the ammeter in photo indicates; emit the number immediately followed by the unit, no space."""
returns -5A
